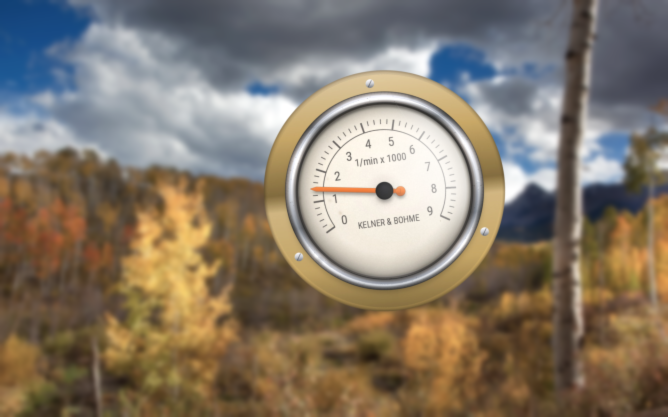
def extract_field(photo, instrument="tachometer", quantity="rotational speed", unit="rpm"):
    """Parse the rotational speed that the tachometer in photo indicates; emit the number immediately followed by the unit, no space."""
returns 1400rpm
